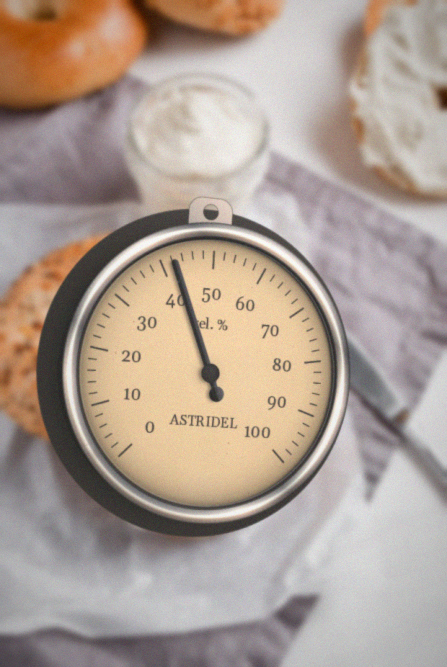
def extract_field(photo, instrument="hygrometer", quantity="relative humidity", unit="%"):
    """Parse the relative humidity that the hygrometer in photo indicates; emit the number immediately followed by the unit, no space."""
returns 42%
